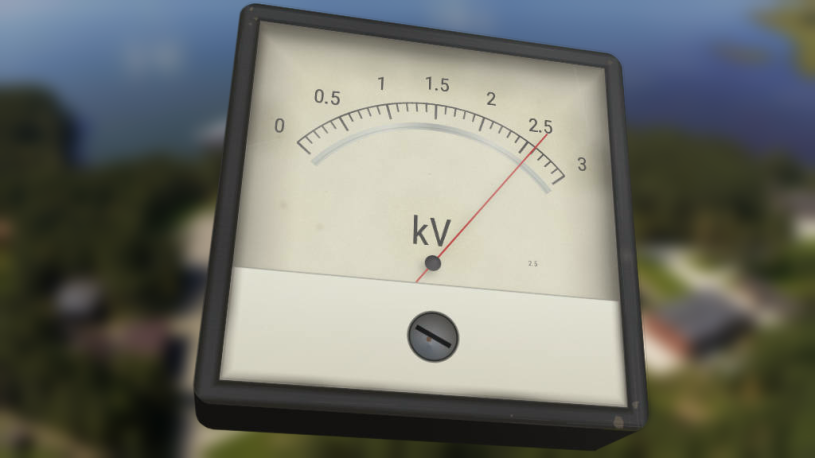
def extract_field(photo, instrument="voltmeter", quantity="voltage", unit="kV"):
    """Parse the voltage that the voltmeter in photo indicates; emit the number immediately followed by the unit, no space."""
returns 2.6kV
